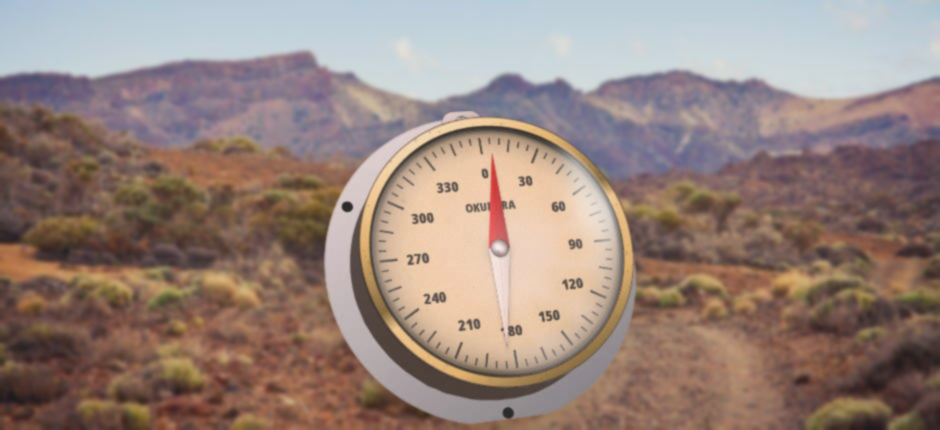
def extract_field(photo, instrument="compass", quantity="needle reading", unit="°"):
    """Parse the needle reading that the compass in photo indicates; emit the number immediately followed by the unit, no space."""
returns 5°
